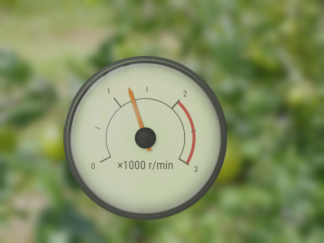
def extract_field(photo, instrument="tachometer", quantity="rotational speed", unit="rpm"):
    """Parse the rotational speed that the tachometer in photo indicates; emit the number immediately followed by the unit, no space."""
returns 1250rpm
